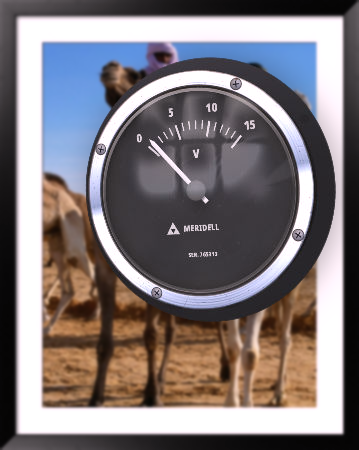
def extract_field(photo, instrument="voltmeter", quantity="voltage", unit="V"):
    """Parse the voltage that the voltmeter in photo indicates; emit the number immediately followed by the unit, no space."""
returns 1V
